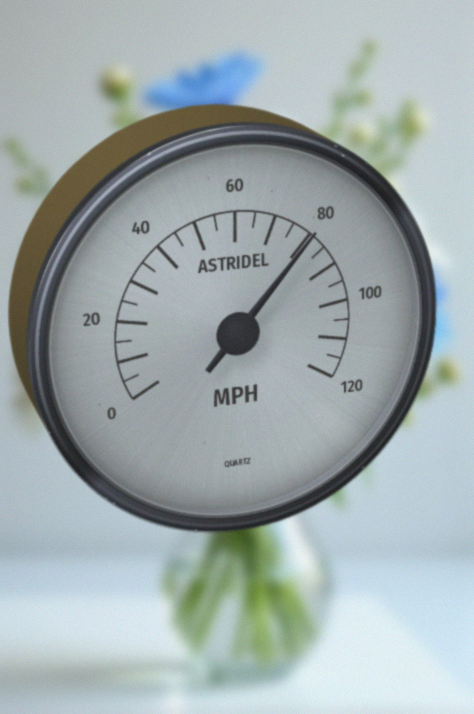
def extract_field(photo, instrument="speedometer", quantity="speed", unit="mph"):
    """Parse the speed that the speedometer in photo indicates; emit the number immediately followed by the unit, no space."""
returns 80mph
